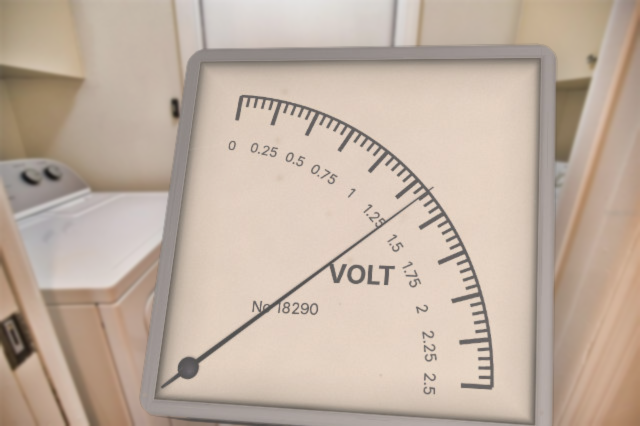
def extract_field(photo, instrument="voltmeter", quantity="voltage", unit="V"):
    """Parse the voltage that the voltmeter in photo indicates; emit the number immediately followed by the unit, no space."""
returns 1.35V
